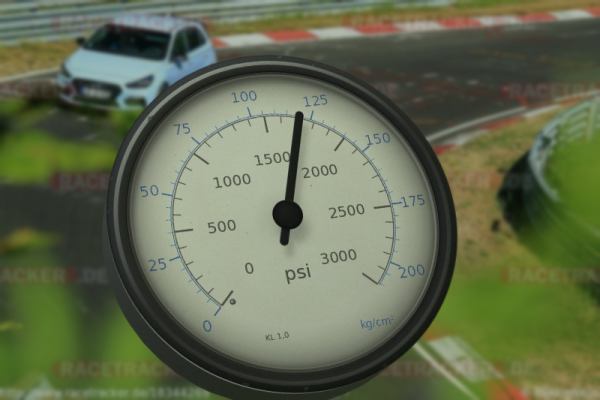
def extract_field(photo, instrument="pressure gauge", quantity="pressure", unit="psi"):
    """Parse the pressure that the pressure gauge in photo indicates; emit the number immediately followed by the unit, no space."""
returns 1700psi
